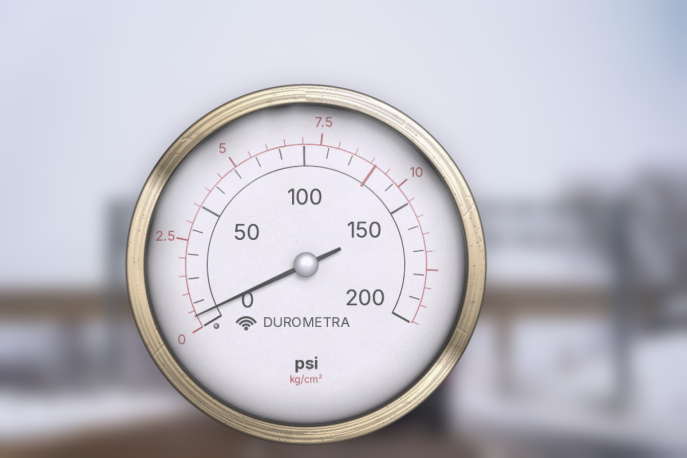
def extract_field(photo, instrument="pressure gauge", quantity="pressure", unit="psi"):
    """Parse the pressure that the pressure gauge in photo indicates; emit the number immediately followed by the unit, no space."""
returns 5psi
